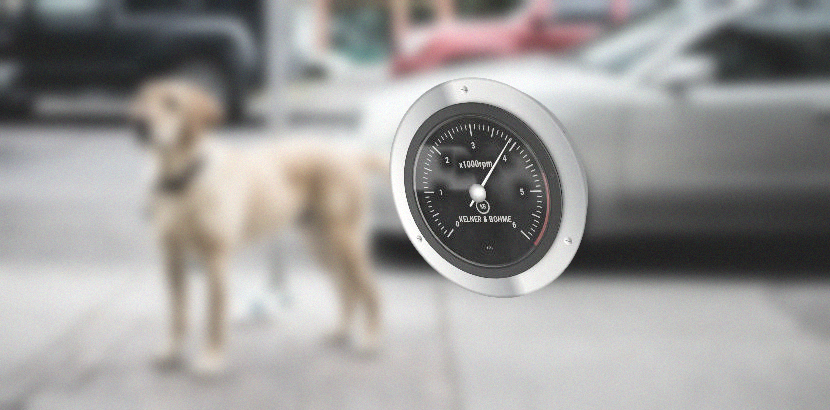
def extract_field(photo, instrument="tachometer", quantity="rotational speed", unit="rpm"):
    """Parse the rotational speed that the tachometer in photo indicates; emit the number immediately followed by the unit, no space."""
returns 3900rpm
